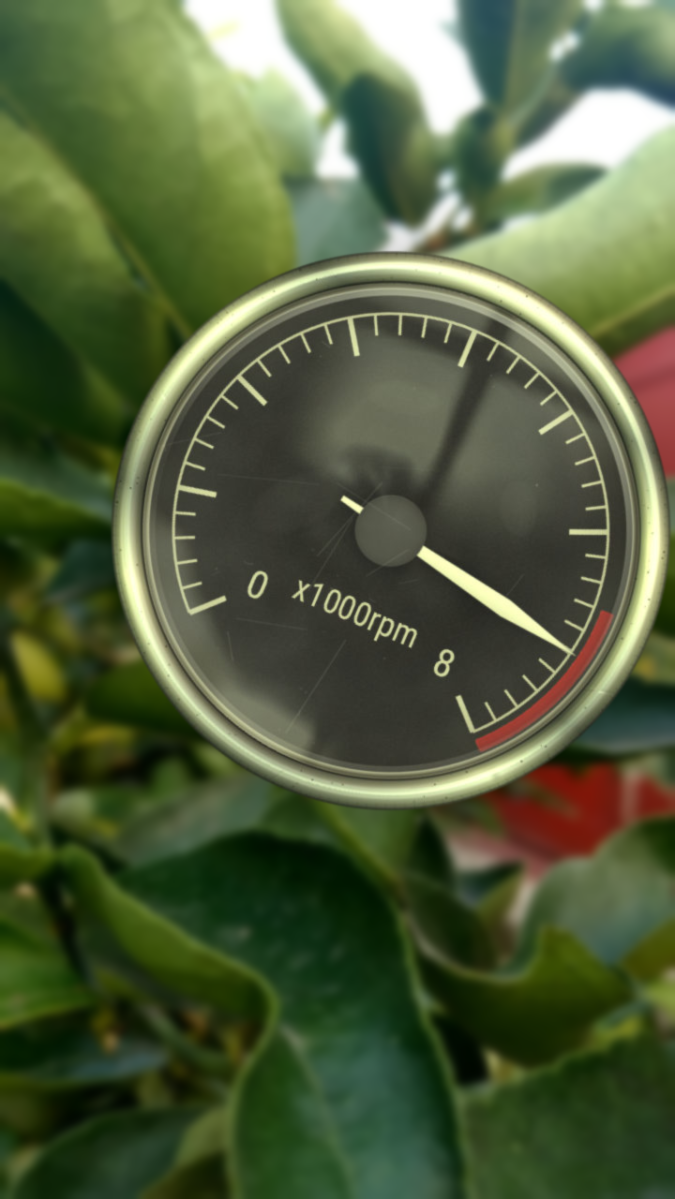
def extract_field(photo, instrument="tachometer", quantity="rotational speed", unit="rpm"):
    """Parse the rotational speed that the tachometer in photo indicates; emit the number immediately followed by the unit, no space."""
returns 7000rpm
